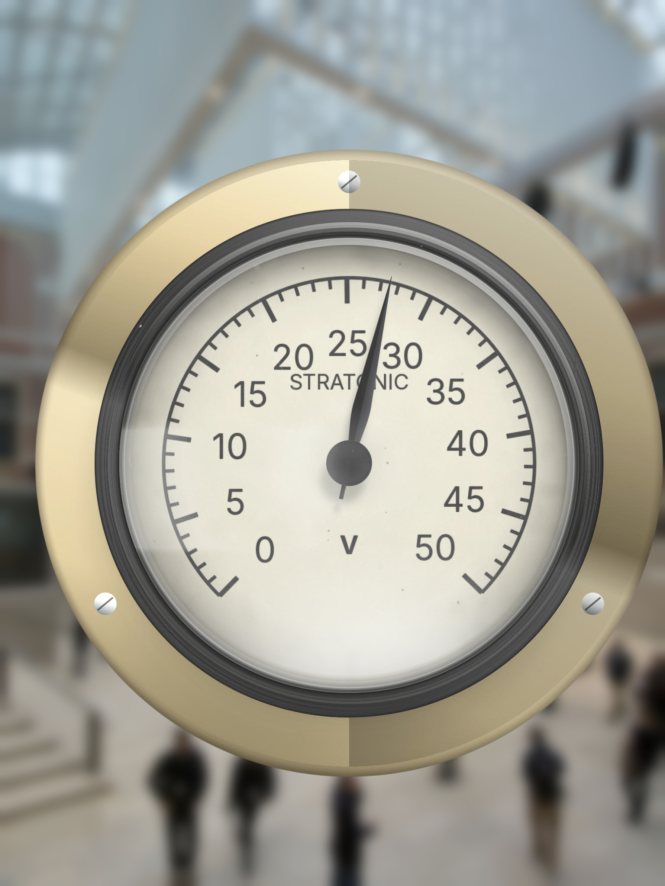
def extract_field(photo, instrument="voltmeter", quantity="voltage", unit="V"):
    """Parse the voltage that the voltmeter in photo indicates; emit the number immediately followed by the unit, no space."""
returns 27.5V
